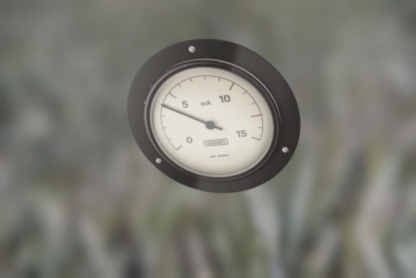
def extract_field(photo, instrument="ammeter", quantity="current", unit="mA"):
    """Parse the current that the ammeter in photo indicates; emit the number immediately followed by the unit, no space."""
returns 4mA
